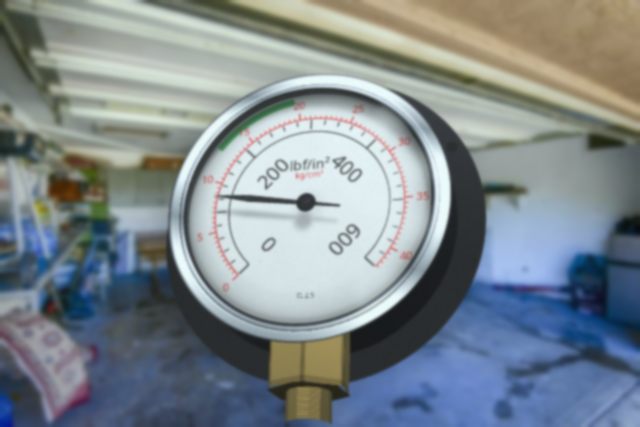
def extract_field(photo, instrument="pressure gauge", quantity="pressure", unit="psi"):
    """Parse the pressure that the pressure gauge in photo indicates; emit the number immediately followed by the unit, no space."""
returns 120psi
